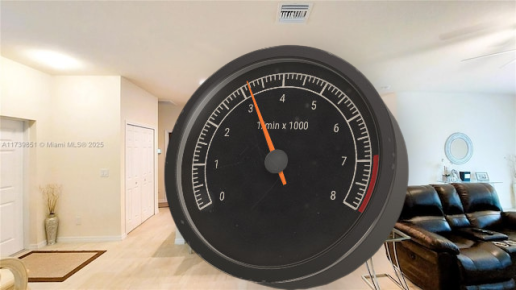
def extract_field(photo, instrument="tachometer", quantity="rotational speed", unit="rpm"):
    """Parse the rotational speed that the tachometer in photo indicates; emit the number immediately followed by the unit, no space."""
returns 3200rpm
